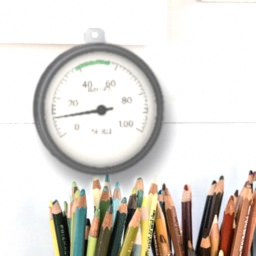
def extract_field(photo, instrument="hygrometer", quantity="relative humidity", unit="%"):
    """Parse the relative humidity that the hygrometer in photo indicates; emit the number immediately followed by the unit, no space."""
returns 10%
